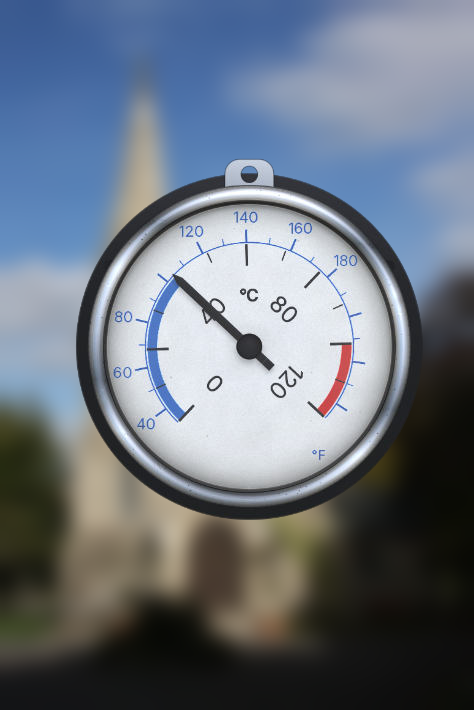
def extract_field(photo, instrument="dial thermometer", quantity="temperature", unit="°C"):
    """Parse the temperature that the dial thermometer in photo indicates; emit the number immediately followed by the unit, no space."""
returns 40°C
